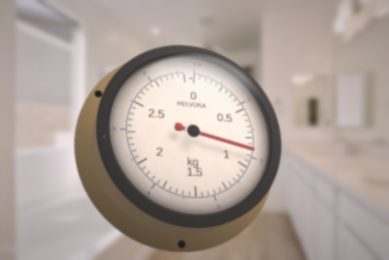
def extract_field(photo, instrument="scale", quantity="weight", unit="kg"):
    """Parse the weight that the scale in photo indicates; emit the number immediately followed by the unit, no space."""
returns 0.85kg
